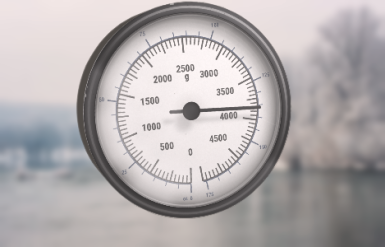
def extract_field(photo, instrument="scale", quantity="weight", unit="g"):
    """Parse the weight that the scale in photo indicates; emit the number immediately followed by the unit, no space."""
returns 3850g
